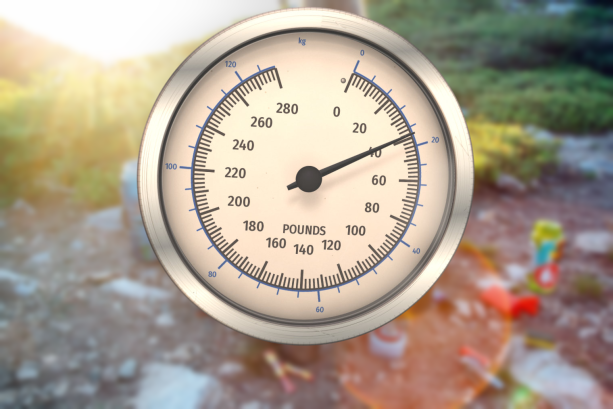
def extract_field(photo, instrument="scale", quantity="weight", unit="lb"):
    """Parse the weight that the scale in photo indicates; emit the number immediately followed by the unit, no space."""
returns 38lb
